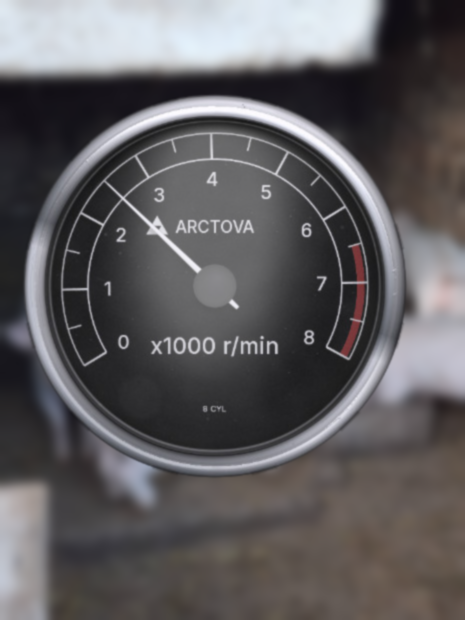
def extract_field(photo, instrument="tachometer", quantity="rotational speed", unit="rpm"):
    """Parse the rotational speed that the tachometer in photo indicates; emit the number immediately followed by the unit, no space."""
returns 2500rpm
